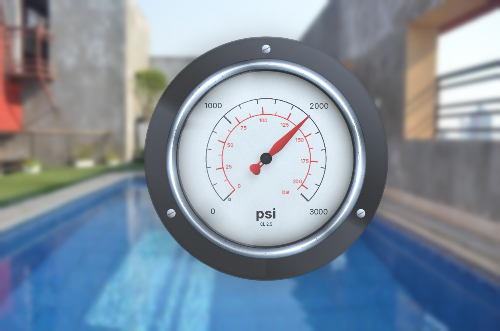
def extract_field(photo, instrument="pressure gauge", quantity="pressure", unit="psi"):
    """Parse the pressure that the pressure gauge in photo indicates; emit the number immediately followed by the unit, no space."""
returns 2000psi
